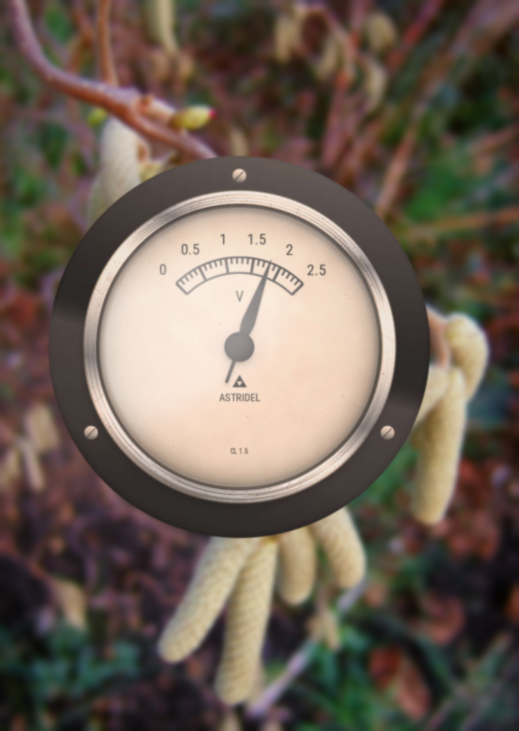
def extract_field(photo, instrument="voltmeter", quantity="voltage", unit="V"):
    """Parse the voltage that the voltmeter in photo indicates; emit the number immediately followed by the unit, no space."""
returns 1.8V
